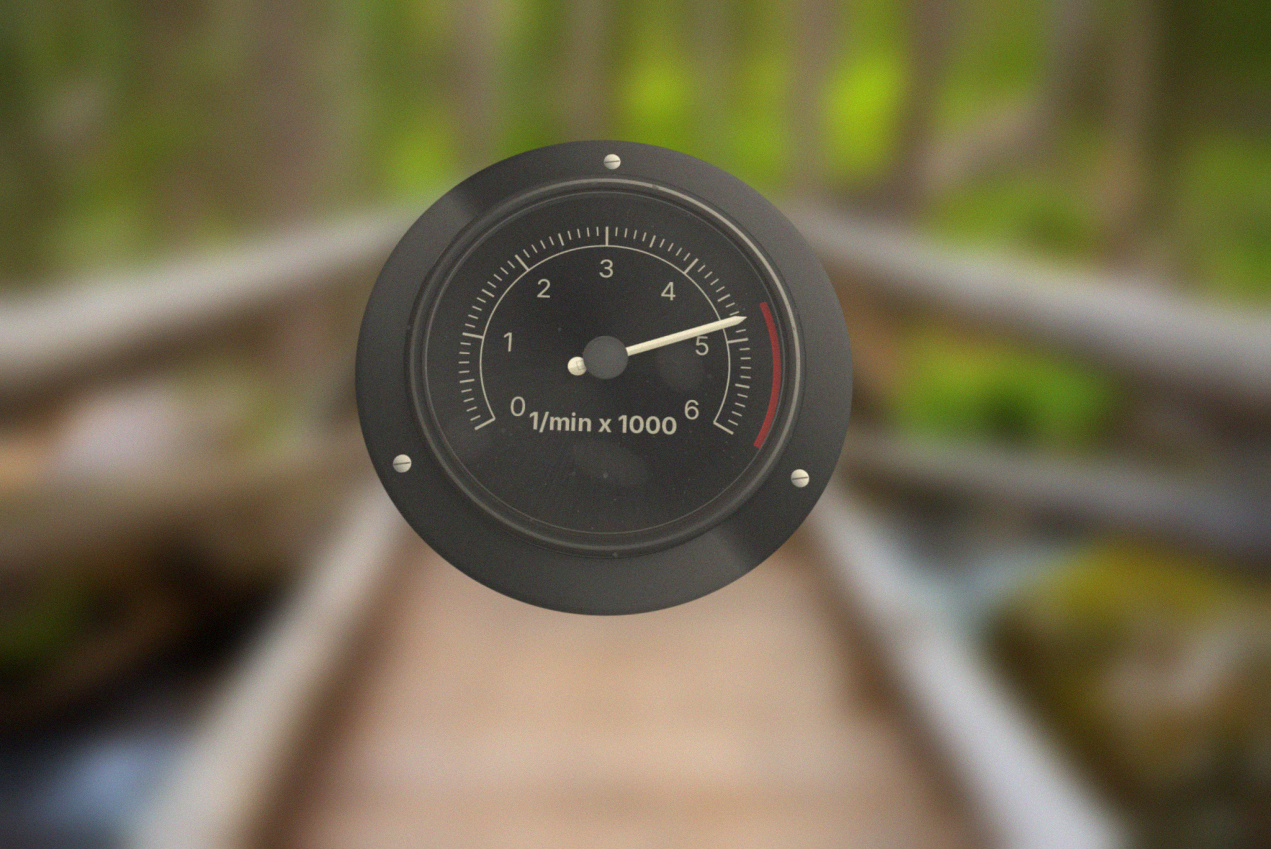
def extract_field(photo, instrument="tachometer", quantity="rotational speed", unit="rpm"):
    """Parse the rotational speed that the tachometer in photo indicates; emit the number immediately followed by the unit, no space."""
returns 4800rpm
